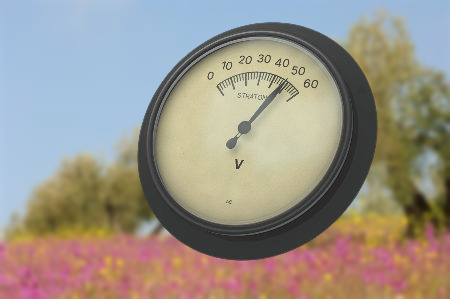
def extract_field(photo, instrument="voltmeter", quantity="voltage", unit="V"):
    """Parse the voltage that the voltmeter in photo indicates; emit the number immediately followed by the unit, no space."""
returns 50V
